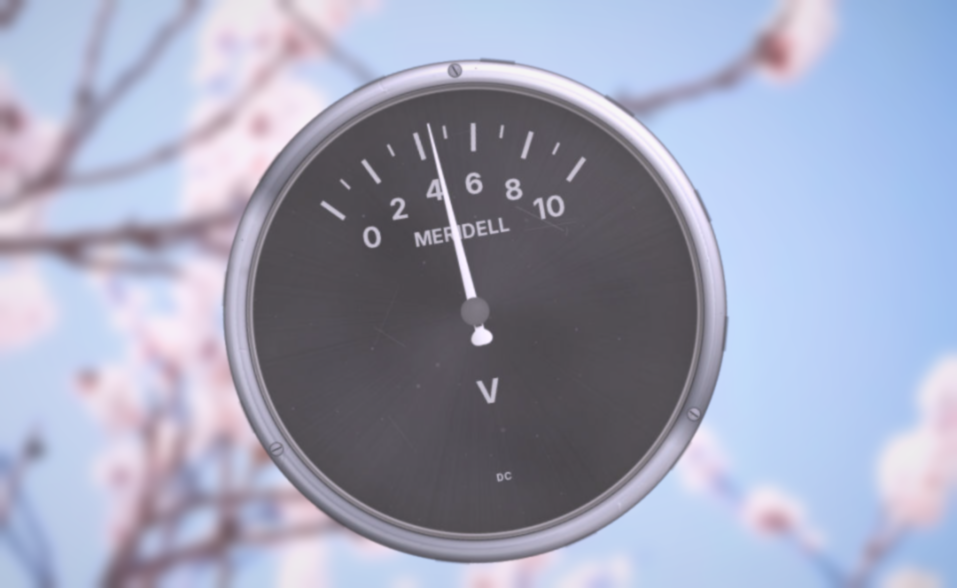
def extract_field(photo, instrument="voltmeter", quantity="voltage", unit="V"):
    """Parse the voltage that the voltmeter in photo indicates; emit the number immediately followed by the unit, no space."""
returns 4.5V
